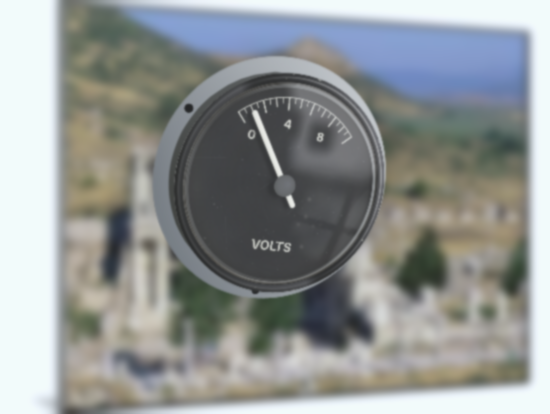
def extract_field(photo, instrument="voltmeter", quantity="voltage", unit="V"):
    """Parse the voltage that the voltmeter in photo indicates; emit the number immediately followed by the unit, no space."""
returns 1V
